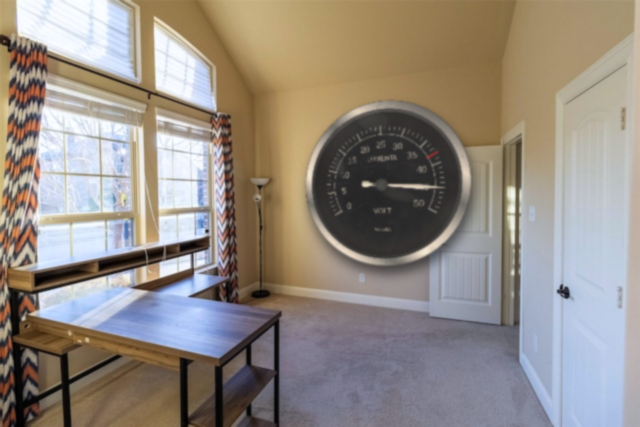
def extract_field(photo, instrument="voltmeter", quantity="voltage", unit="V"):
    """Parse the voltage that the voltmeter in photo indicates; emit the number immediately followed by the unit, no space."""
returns 45V
